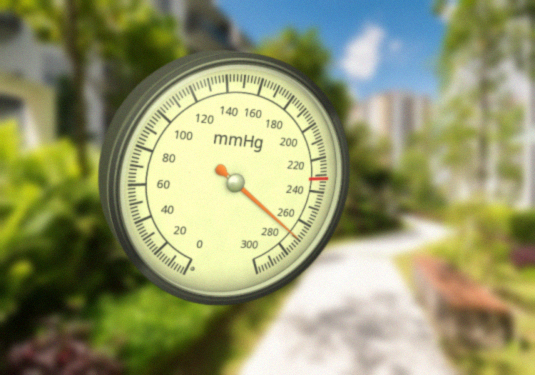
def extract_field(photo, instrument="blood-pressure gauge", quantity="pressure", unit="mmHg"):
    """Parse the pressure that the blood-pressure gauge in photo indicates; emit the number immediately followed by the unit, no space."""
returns 270mmHg
